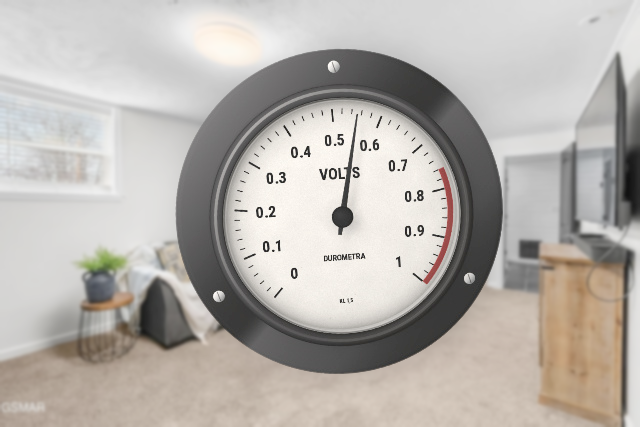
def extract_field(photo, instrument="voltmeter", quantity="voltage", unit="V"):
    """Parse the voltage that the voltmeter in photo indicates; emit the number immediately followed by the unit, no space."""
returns 0.55V
